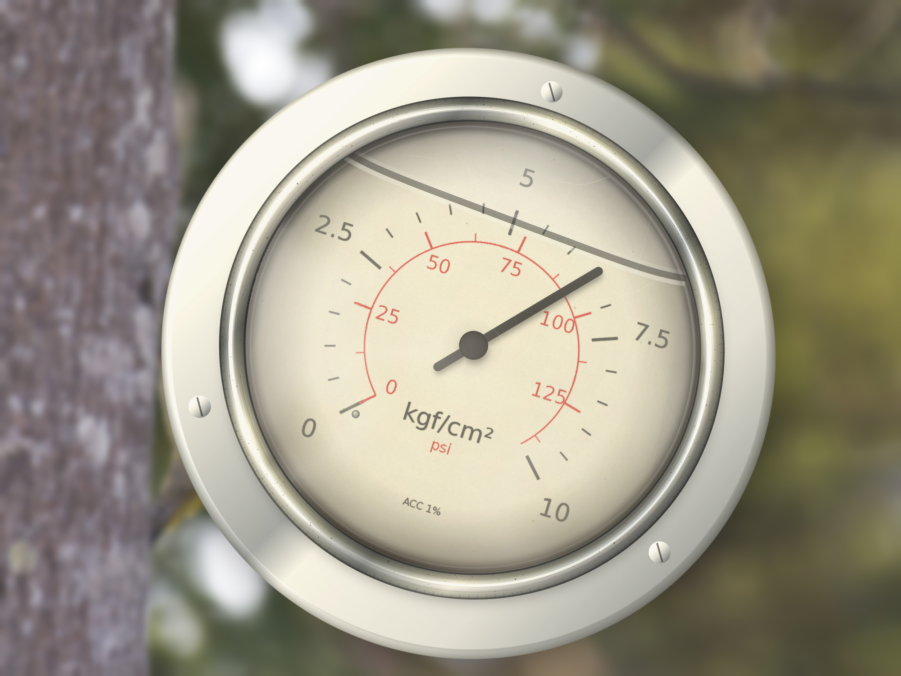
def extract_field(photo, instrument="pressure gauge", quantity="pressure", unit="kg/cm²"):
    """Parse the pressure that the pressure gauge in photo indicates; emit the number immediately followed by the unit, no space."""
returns 6.5kg/cm²
